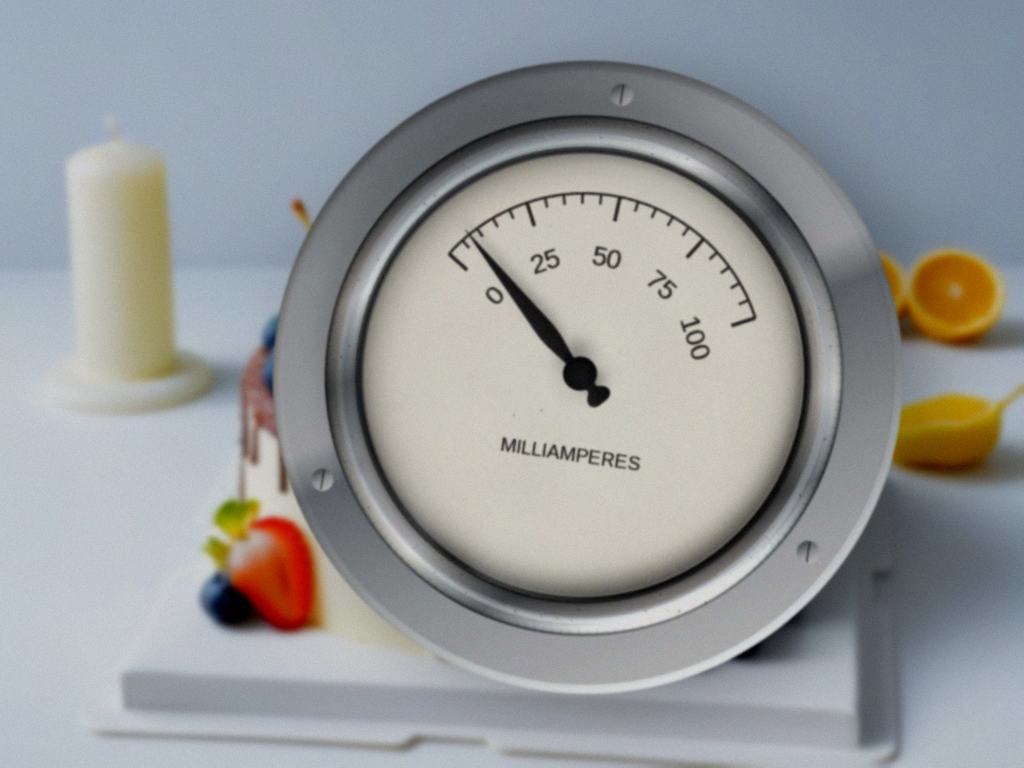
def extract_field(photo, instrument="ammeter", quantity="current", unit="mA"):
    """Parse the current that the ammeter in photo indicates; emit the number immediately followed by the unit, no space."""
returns 7.5mA
